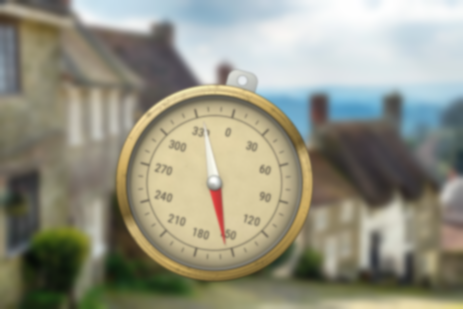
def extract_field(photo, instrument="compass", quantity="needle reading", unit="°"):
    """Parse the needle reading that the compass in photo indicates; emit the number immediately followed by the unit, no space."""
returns 155°
